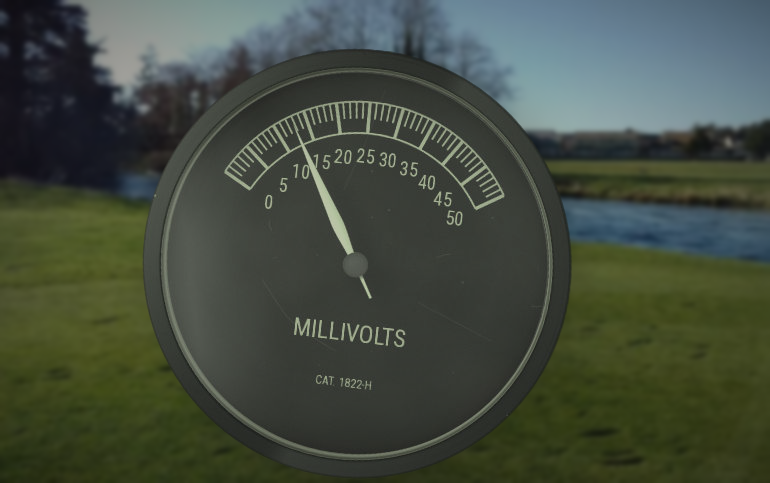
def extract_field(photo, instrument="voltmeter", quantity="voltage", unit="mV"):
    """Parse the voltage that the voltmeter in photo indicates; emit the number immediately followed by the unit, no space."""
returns 13mV
